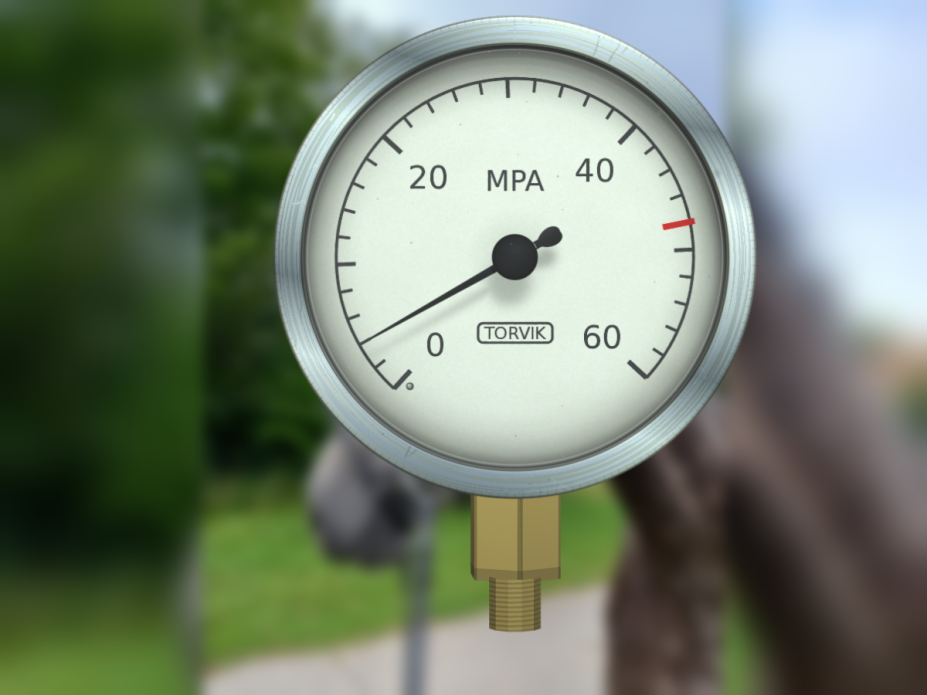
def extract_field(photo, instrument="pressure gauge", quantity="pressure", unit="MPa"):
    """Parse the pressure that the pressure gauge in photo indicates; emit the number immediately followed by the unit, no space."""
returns 4MPa
